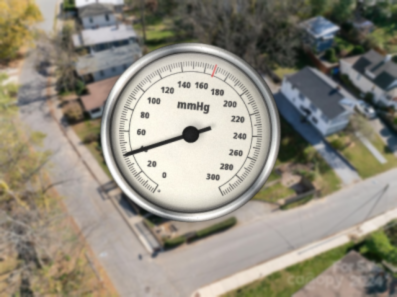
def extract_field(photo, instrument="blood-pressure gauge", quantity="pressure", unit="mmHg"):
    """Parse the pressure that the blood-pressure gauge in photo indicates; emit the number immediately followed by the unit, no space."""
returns 40mmHg
